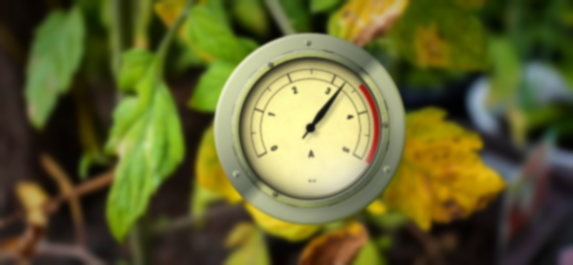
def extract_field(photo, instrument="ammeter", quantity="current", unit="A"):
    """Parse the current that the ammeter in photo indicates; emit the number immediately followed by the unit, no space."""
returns 3.25A
